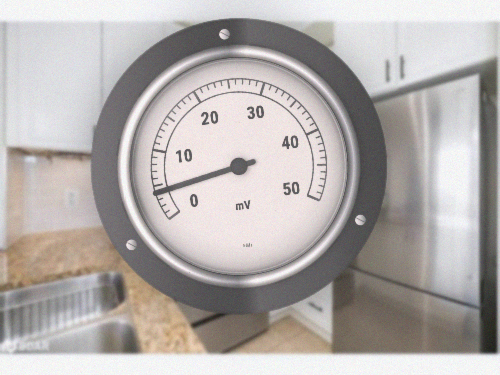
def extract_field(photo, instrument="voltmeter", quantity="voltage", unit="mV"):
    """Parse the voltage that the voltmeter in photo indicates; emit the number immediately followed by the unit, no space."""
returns 4mV
